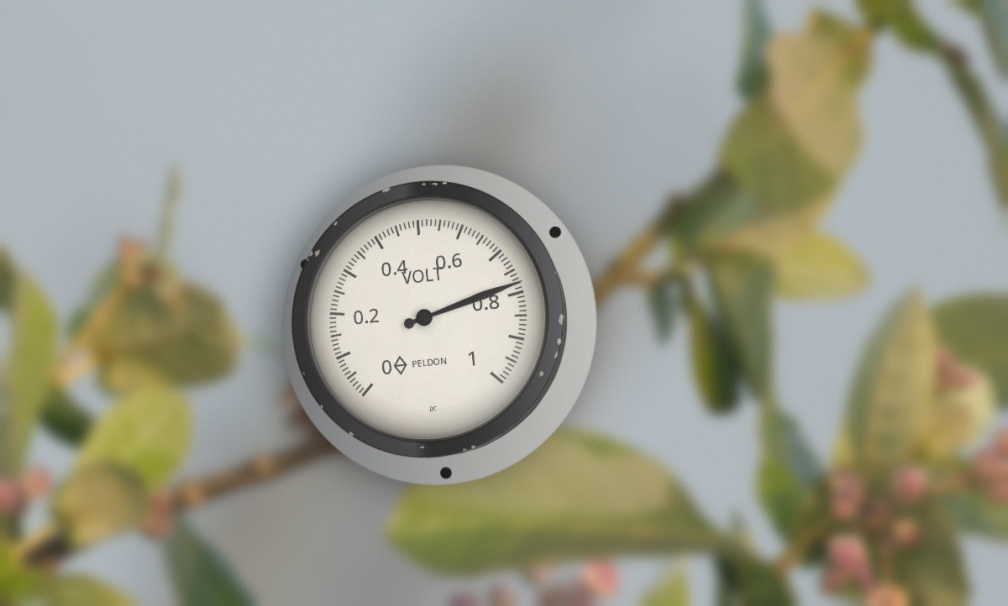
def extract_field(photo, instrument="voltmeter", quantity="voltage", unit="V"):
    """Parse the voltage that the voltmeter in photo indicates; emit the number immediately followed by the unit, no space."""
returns 0.78V
